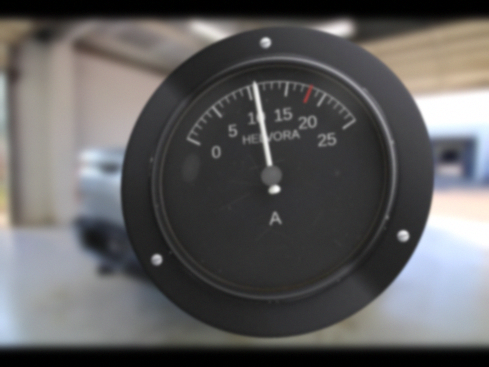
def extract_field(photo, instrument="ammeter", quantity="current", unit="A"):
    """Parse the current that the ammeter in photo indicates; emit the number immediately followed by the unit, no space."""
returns 11A
